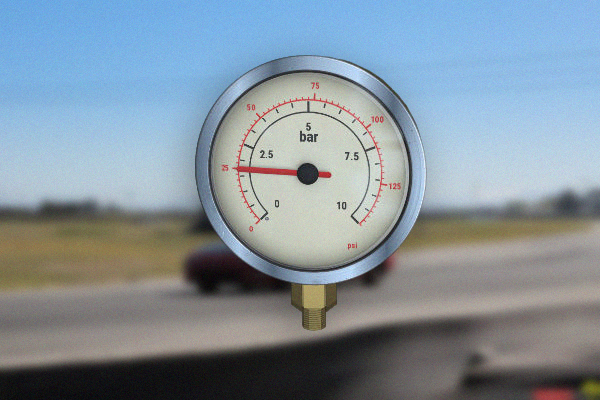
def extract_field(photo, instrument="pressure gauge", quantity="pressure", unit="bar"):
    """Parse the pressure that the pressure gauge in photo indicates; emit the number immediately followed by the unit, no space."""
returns 1.75bar
